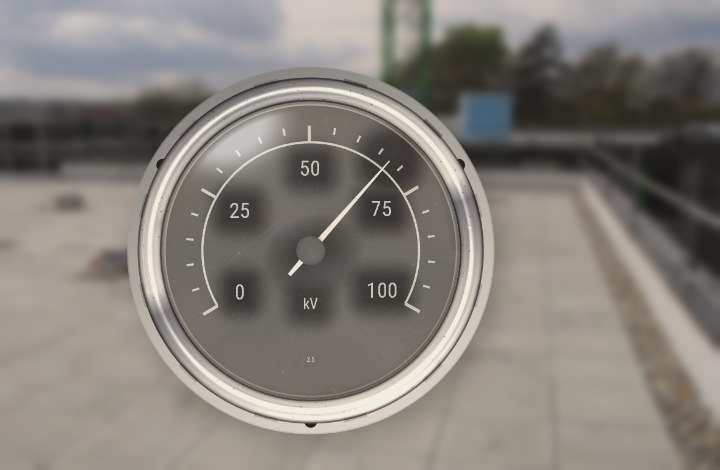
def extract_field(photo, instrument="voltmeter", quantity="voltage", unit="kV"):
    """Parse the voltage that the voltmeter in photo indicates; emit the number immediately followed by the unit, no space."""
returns 67.5kV
